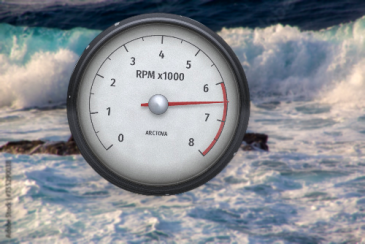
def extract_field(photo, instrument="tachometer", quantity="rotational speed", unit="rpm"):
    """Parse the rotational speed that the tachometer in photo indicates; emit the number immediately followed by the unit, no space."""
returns 6500rpm
